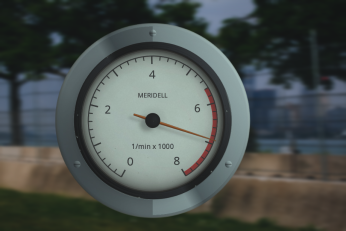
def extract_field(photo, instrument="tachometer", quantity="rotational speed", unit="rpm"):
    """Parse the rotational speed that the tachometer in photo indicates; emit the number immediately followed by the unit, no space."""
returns 6900rpm
